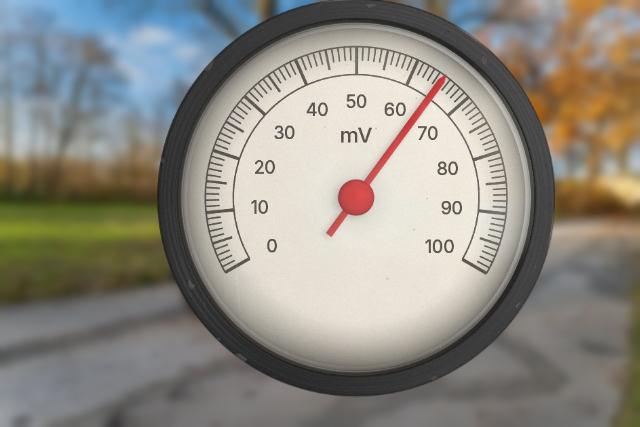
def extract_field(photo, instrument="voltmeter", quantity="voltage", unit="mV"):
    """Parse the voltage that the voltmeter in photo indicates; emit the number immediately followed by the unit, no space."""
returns 65mV
